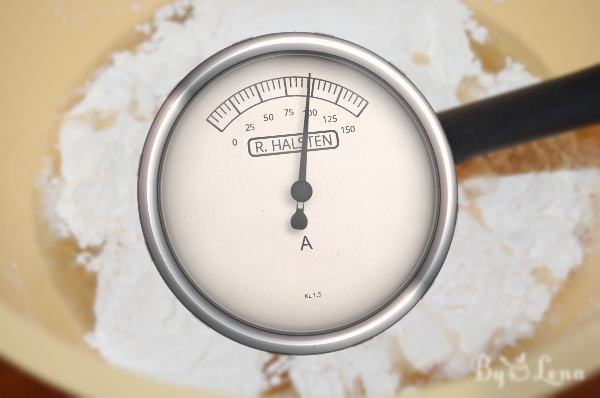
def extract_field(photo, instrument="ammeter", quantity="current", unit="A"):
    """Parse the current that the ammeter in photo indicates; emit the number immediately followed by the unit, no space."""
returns 95A
